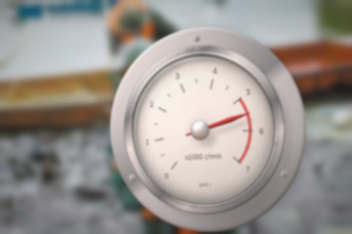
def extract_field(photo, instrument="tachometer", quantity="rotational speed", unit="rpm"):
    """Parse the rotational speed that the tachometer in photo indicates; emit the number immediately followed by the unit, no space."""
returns 5500rpm
